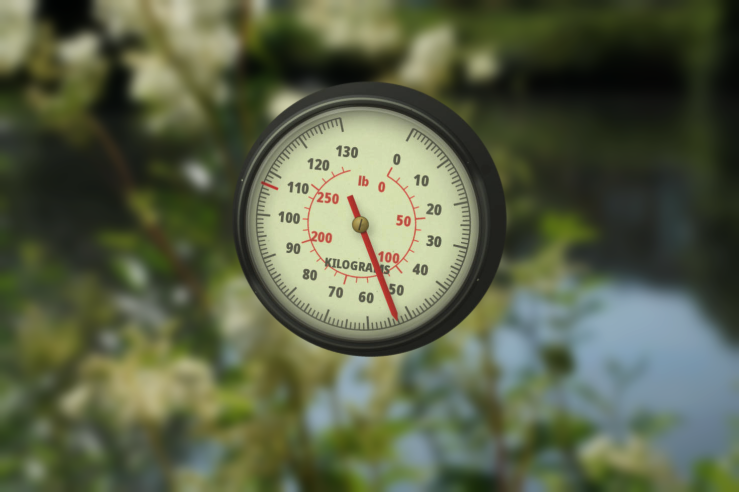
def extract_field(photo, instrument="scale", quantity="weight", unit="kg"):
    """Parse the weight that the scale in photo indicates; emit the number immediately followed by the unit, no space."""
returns 53kg
